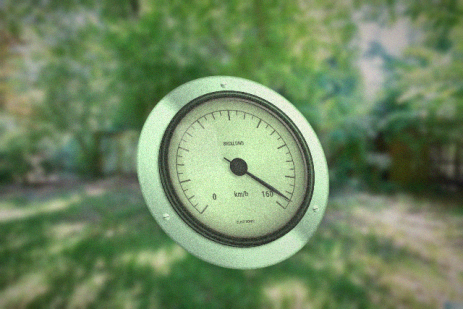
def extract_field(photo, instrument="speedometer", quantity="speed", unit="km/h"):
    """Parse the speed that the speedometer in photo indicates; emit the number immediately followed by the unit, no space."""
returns 155km/h
